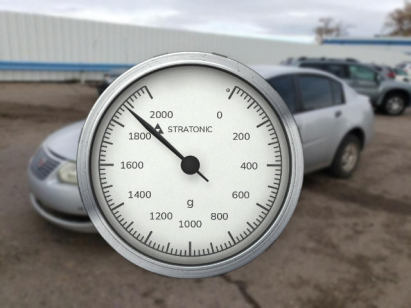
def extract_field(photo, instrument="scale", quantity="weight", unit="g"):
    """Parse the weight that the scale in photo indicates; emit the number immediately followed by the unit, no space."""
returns 1880g
